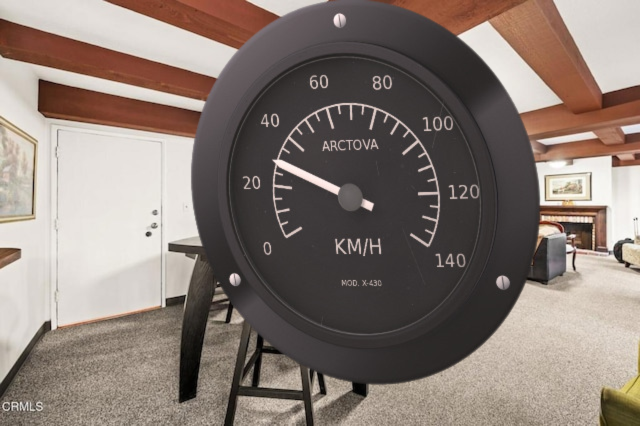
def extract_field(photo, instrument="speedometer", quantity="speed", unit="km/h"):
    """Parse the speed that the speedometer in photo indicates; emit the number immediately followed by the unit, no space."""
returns 30km/h
